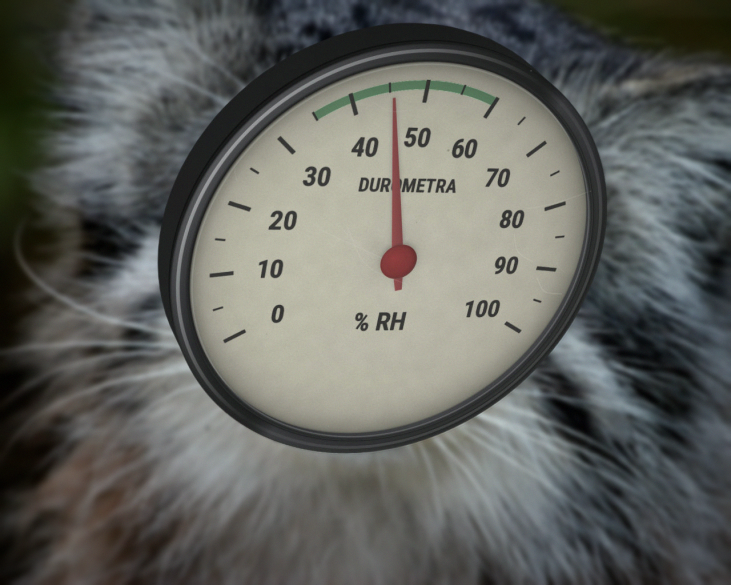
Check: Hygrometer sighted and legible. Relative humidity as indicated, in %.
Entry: 45 %
